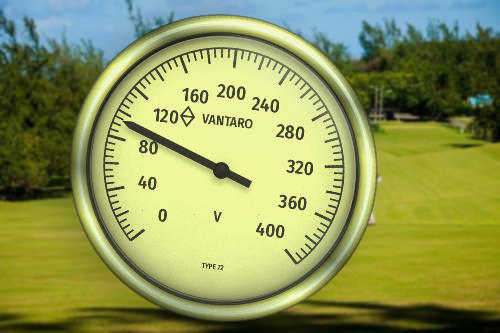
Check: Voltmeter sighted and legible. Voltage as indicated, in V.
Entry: 95 V
